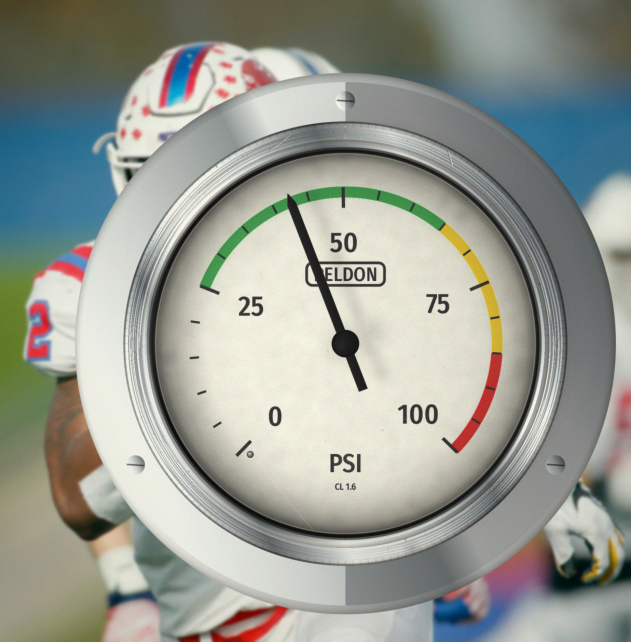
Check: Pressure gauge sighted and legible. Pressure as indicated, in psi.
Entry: 42.5 psi
